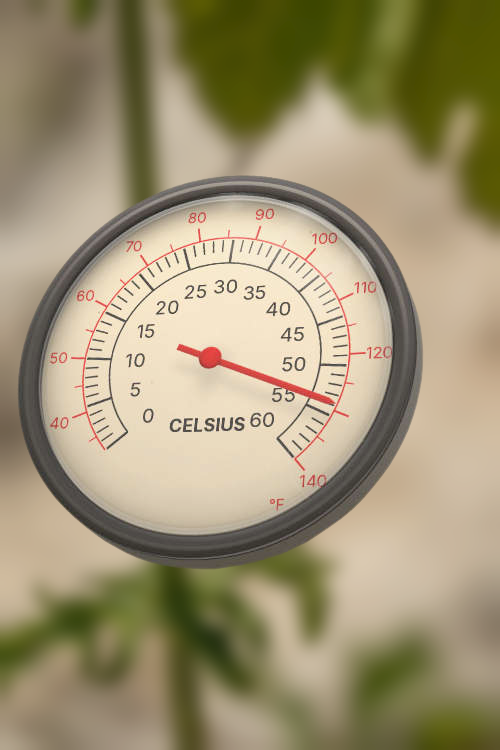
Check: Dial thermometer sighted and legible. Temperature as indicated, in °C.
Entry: 54 °C
